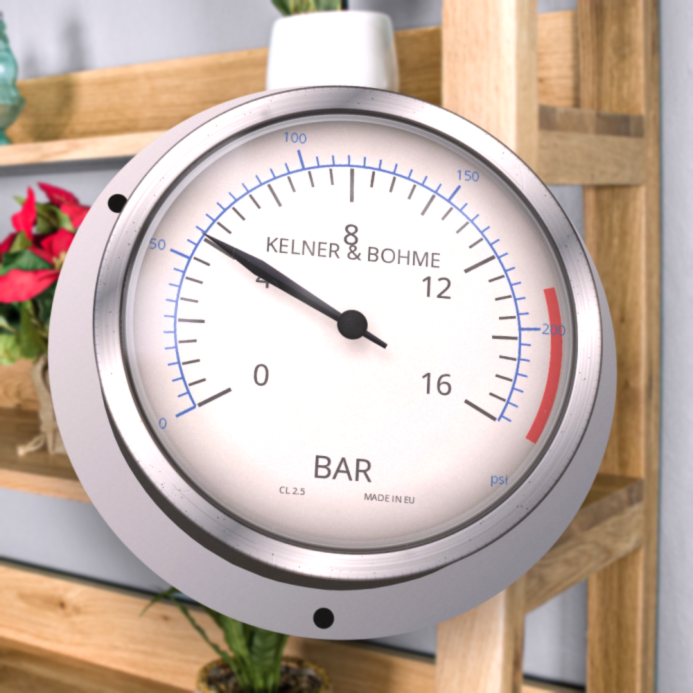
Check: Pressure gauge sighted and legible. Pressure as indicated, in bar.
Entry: 4 bar
